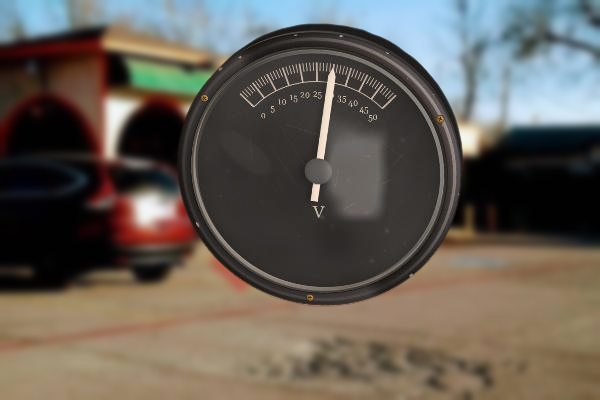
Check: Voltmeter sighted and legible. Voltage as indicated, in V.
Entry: 30 V
